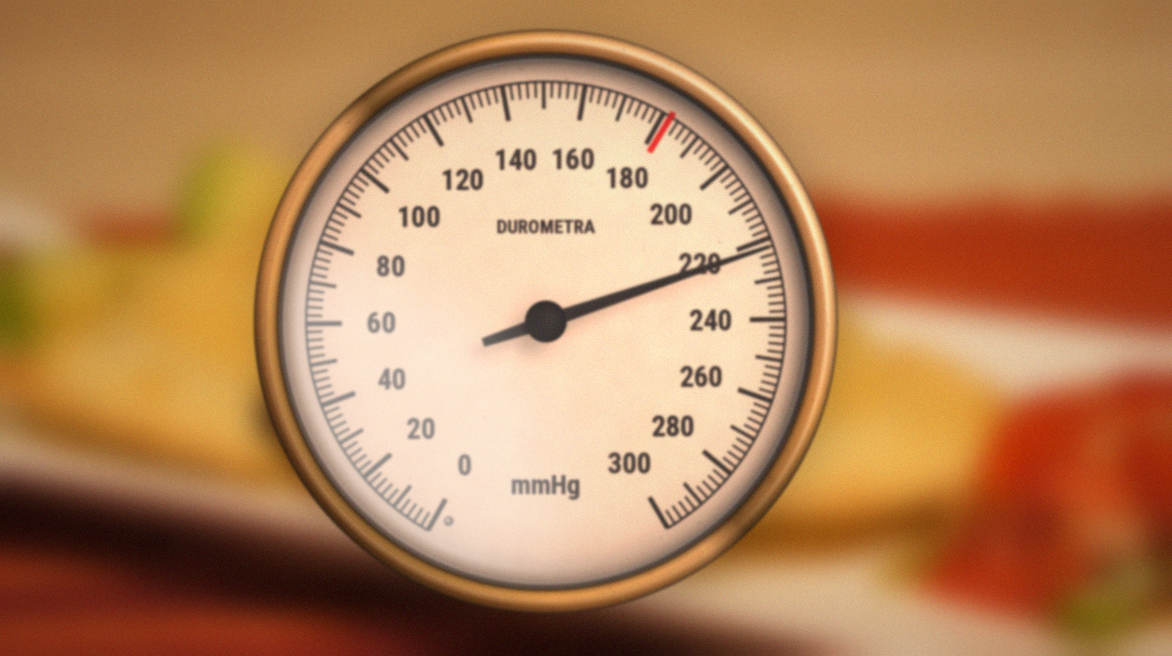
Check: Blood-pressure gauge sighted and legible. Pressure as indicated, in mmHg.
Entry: 222 mmHg
